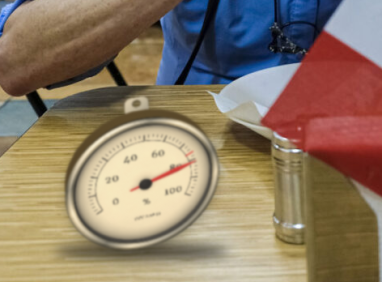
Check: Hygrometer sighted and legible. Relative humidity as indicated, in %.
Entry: 80 %
